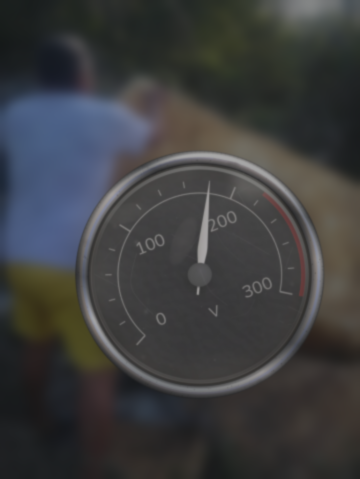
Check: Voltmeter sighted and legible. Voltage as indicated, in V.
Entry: 180 V
